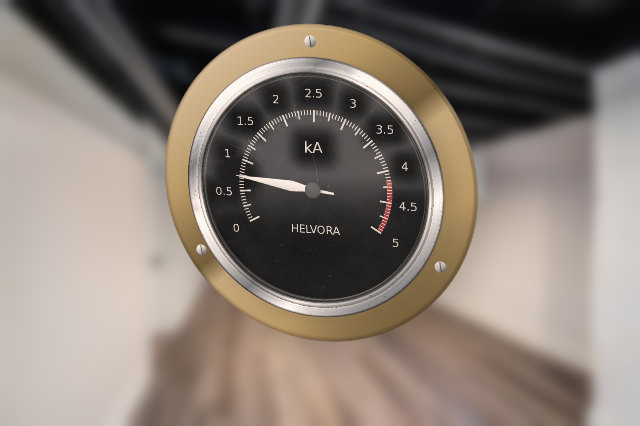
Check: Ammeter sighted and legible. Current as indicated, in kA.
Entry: 0.75 kA
